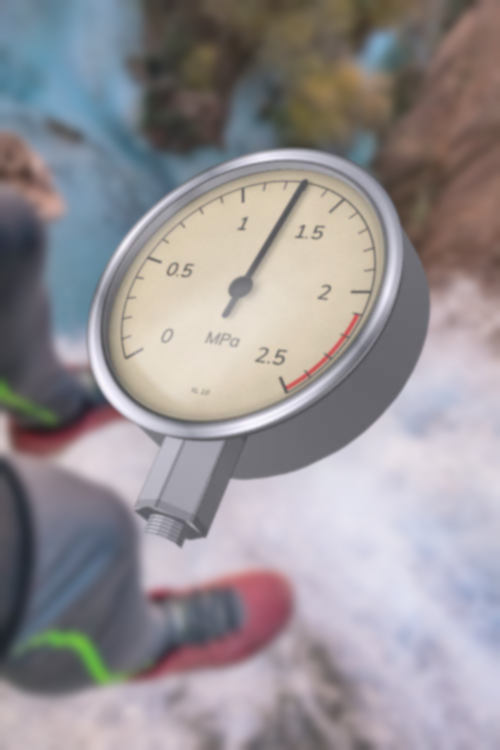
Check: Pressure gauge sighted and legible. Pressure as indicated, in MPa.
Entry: 1.3 MPa
